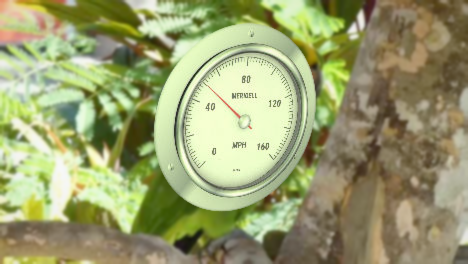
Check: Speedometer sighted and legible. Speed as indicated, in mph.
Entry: 50 mph
